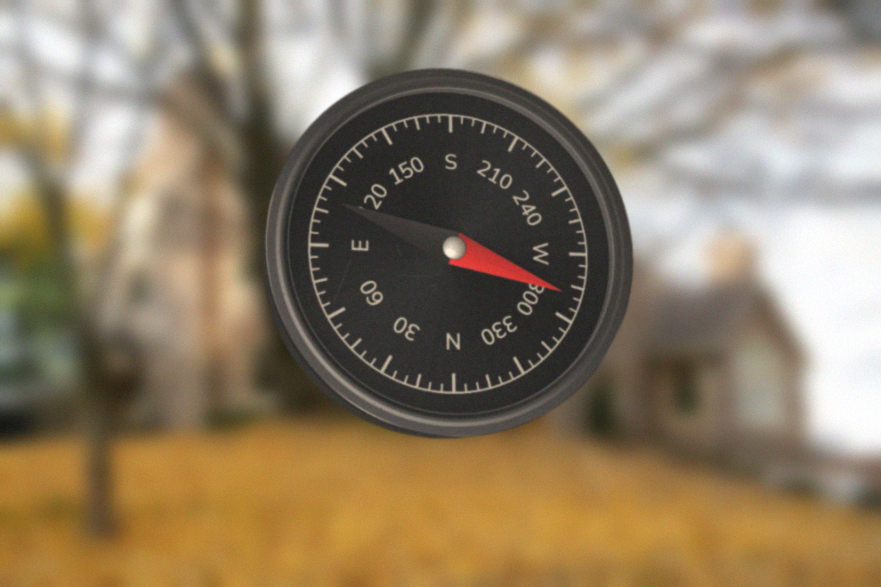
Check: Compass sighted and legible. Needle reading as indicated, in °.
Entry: 290 °
